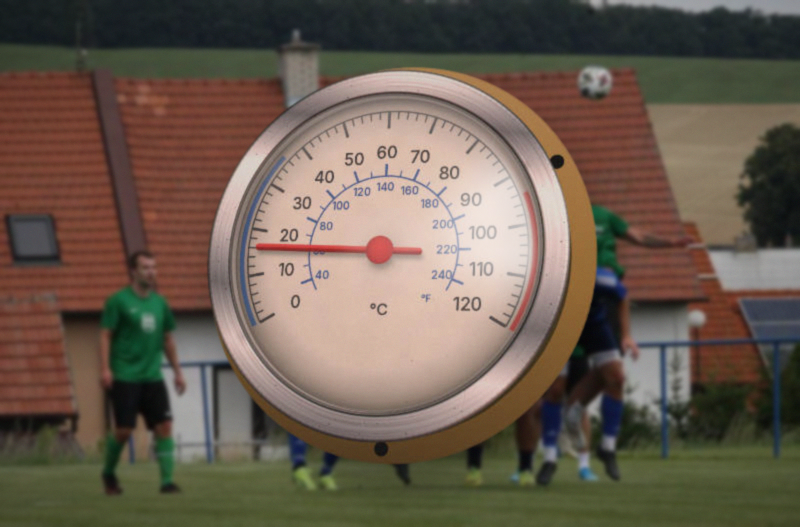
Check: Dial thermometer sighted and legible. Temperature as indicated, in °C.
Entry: 16 °C
